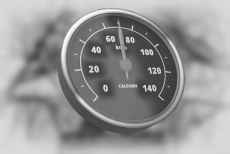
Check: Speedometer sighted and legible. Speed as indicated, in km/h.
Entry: 70 km/h
